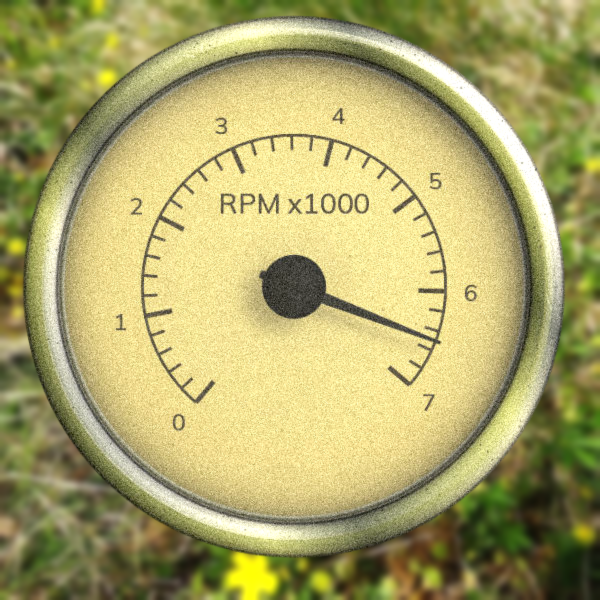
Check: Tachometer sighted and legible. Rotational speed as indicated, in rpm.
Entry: 6500 rpm
